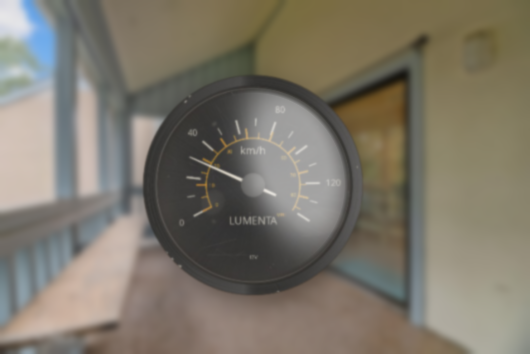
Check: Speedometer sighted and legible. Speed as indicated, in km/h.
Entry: 30 km/h
